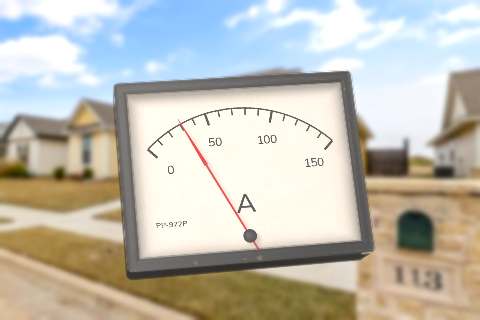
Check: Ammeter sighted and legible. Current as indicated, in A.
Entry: 30 A
